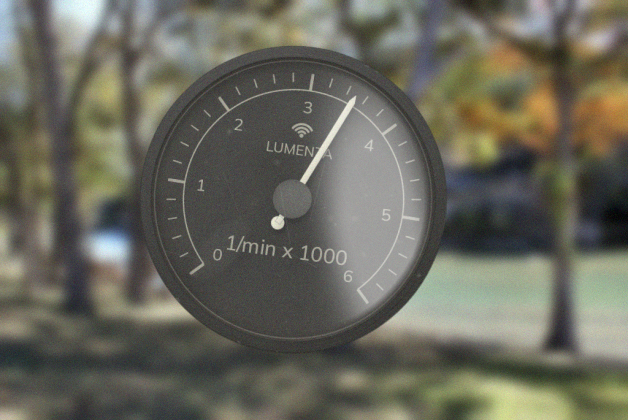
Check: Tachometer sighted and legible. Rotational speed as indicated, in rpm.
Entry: 3500 rpm
